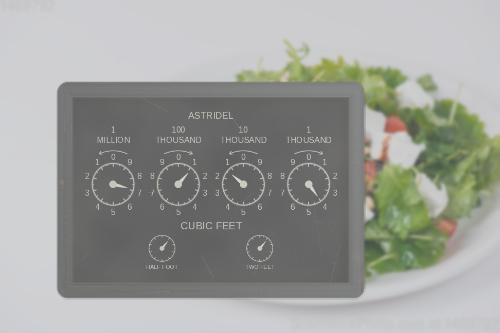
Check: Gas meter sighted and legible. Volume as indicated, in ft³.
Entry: 711400 ft³
